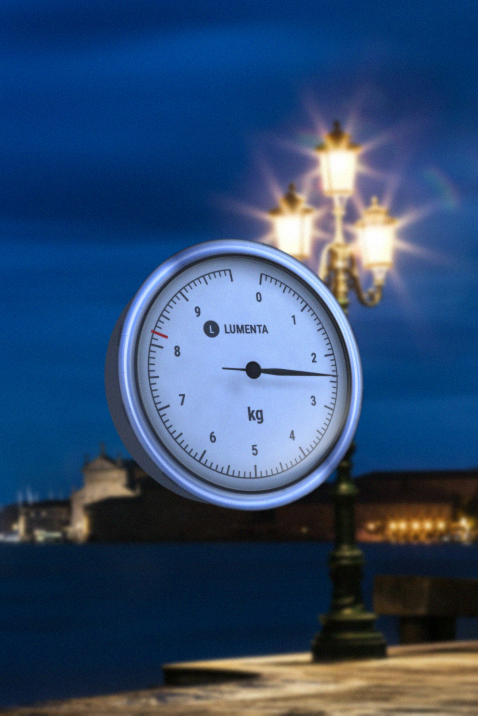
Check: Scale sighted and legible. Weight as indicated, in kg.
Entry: 2.4 kg
